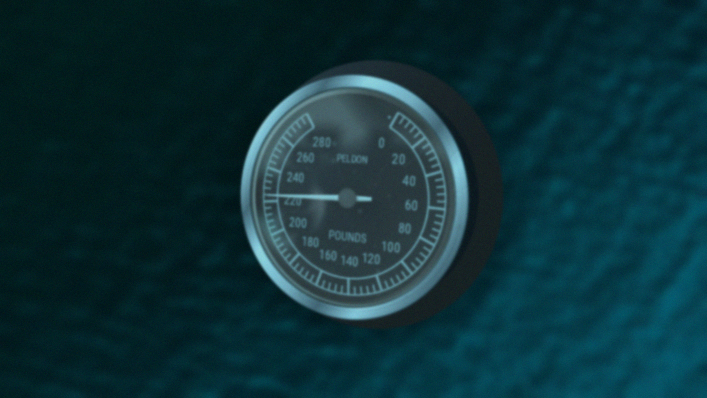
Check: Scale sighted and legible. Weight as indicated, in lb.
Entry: 224 lb
